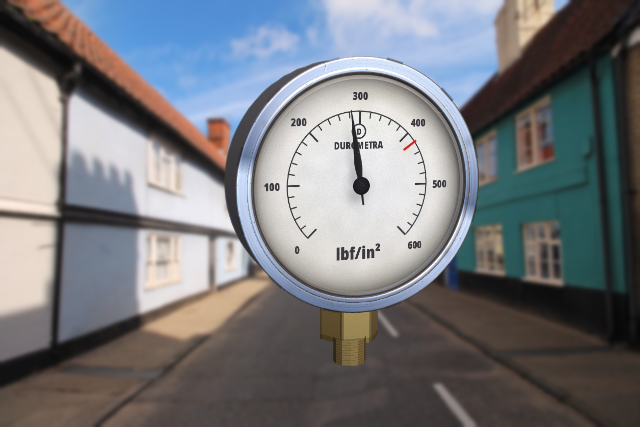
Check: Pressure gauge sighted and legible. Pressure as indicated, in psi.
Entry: 280 psi
